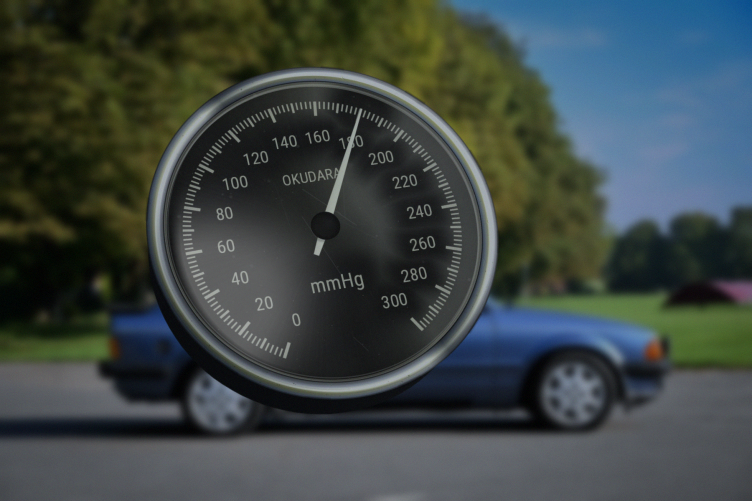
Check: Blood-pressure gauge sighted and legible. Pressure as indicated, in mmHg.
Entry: 180 mmHg
